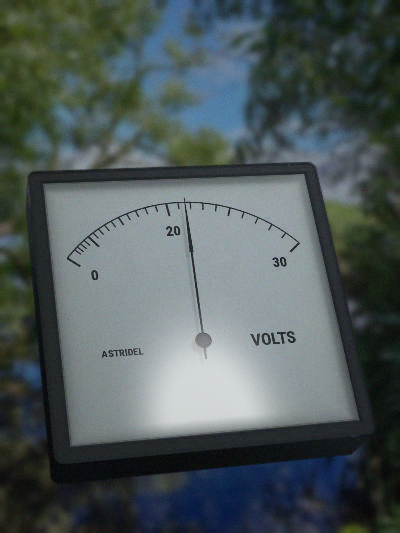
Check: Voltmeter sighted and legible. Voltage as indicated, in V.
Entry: 21.5 V
